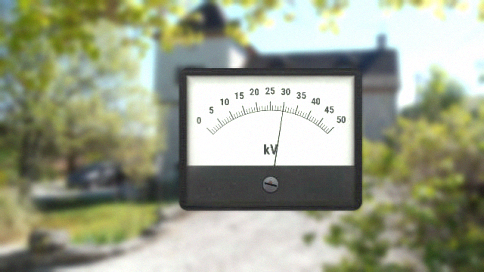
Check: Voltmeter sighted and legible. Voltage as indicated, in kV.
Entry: 30 kV
